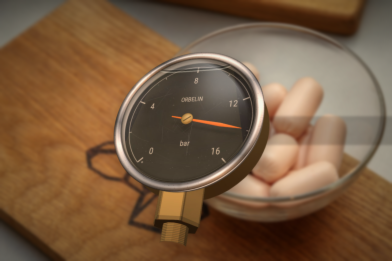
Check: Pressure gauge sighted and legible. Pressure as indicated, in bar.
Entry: 14 bar
